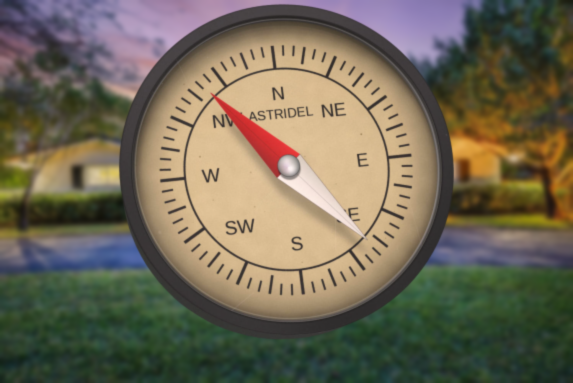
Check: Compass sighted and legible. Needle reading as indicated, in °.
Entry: 320 °
